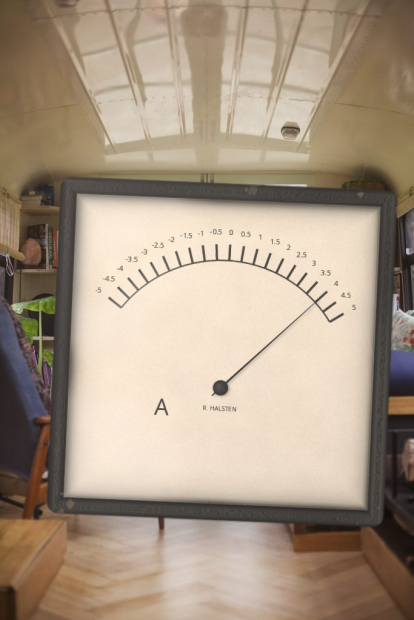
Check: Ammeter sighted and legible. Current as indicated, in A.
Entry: 4 A
